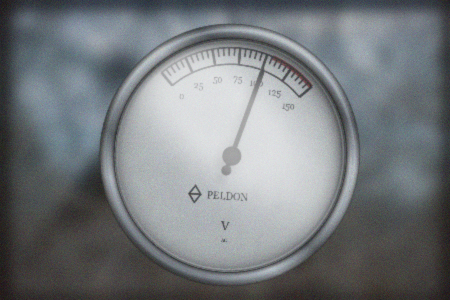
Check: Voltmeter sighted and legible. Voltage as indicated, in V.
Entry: 100 V
